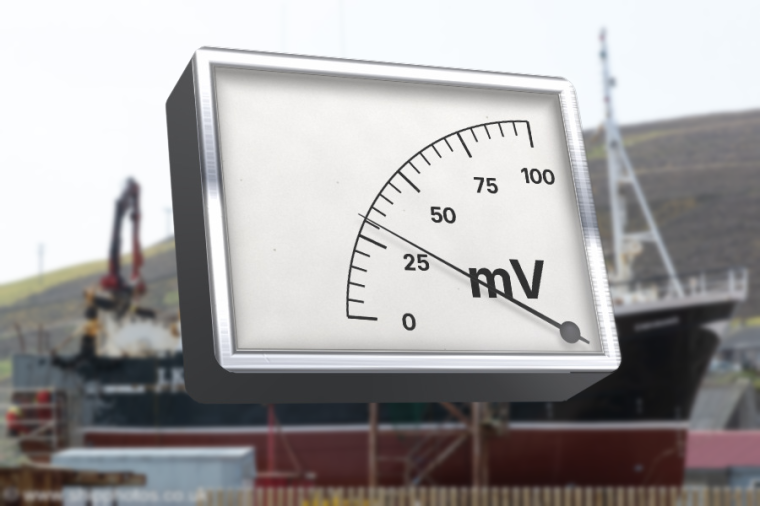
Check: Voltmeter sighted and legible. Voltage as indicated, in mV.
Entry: 30 mV
